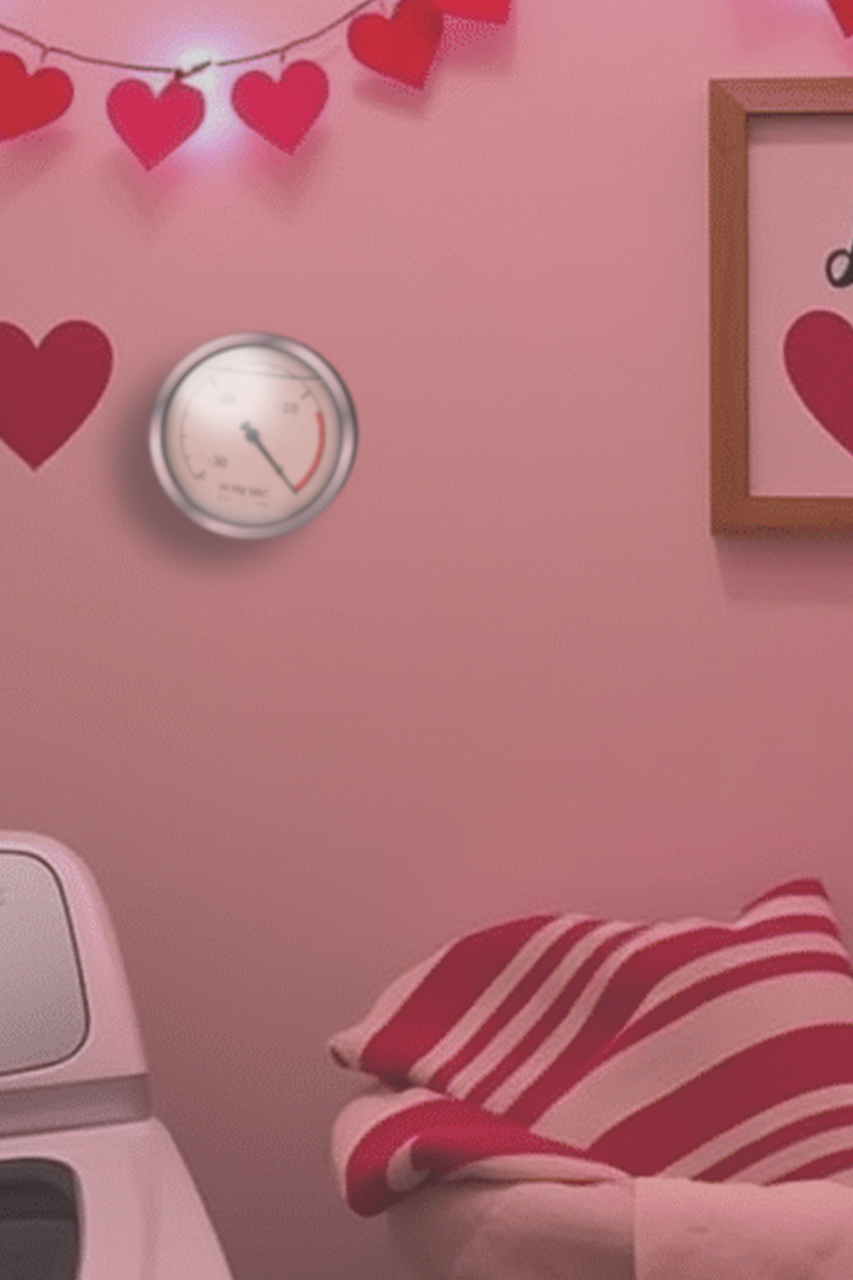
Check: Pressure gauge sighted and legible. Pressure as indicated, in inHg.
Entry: 0 inHg
